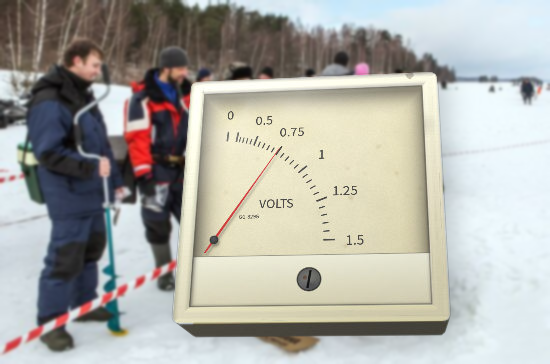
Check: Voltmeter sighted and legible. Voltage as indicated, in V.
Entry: 0.75 V
